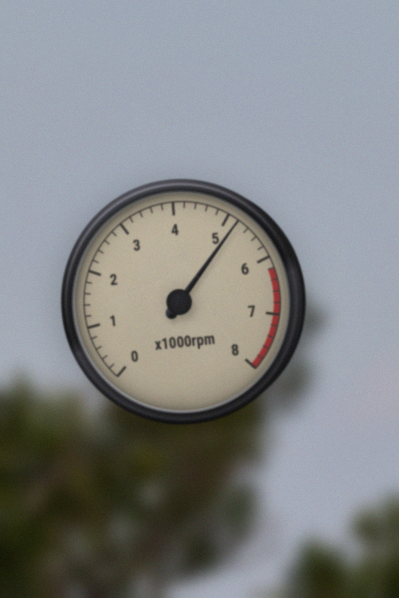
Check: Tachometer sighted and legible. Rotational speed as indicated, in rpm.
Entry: 5200 rpm
